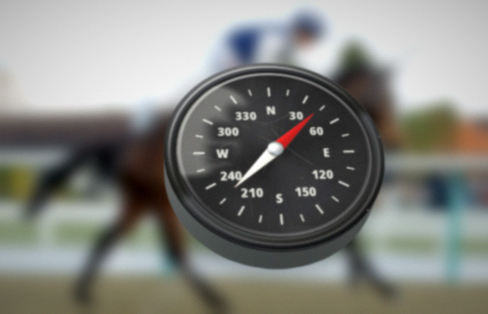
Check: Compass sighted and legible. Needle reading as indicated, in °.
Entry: 45 °
